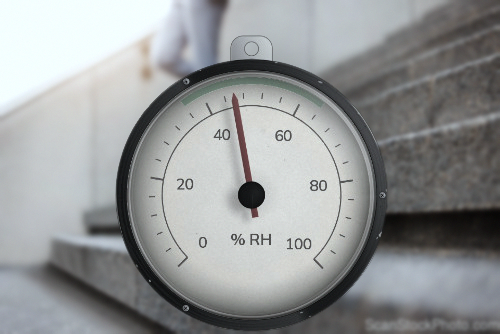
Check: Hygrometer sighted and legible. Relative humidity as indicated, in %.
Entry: 46 %
